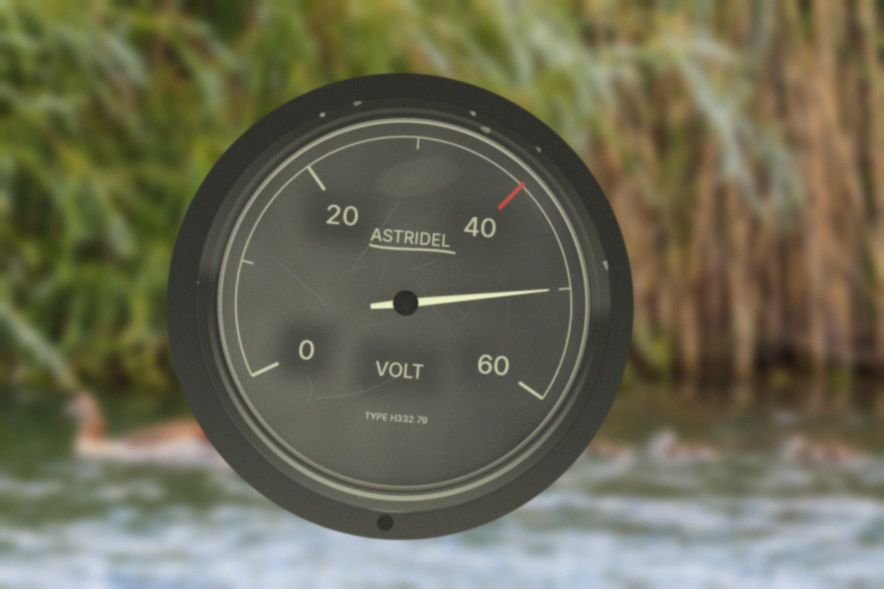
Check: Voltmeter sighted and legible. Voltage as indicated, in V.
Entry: 50 V
